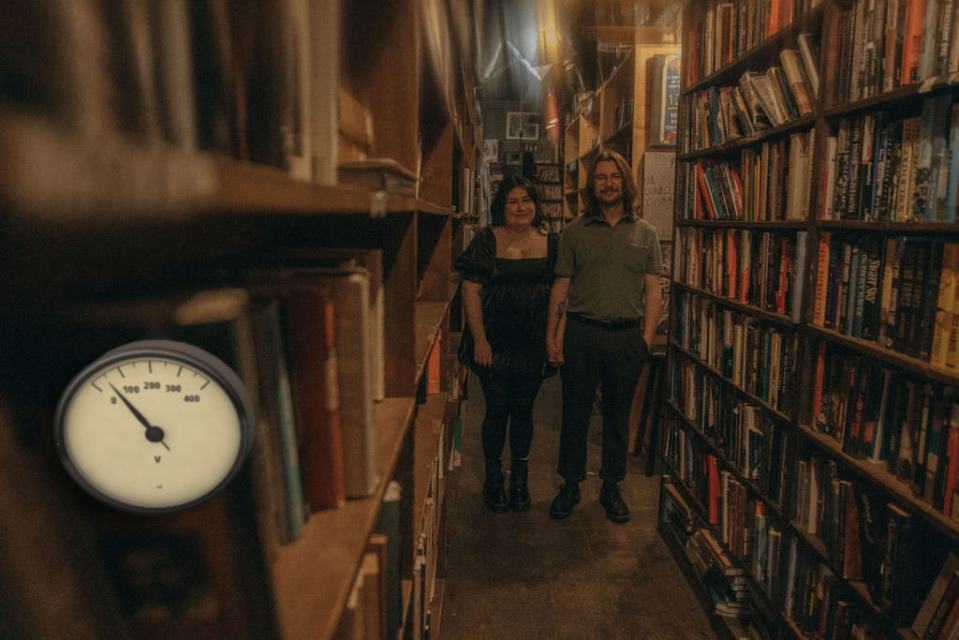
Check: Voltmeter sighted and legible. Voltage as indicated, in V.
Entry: 50 V
